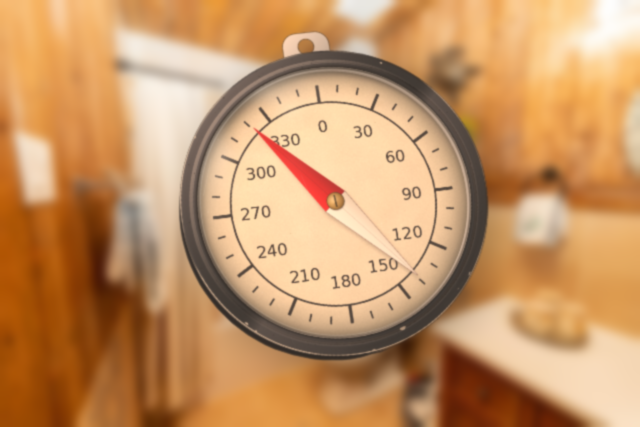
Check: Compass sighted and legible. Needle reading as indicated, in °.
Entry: 320 °
